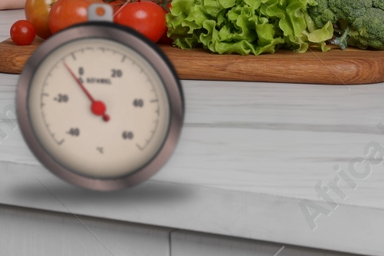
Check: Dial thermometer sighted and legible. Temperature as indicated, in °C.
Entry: -4 °C
